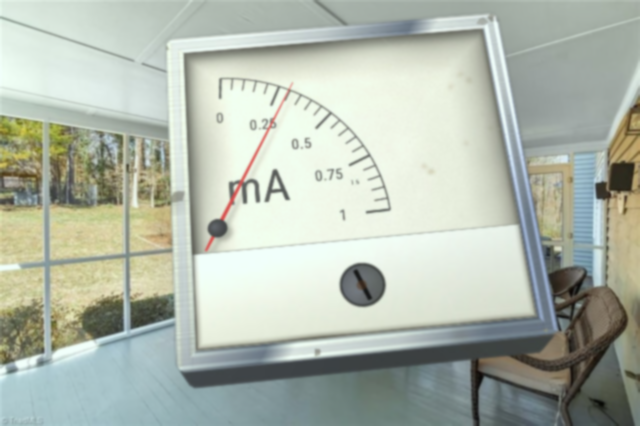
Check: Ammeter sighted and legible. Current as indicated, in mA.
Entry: 0.3 mA
